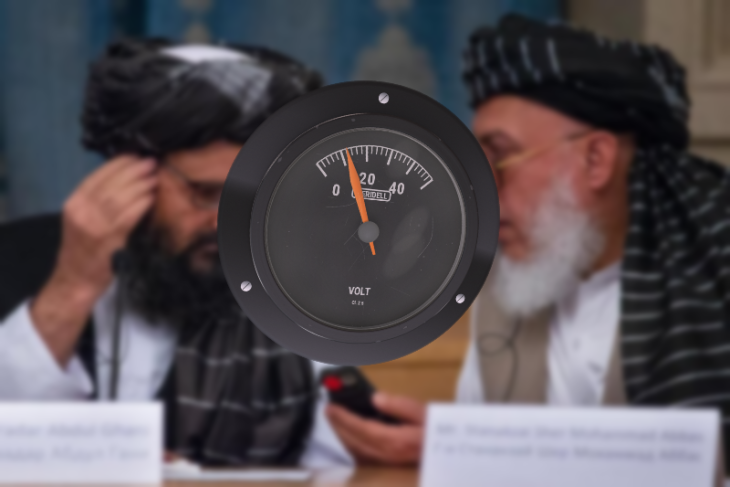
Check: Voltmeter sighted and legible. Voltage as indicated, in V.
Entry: 12 V
